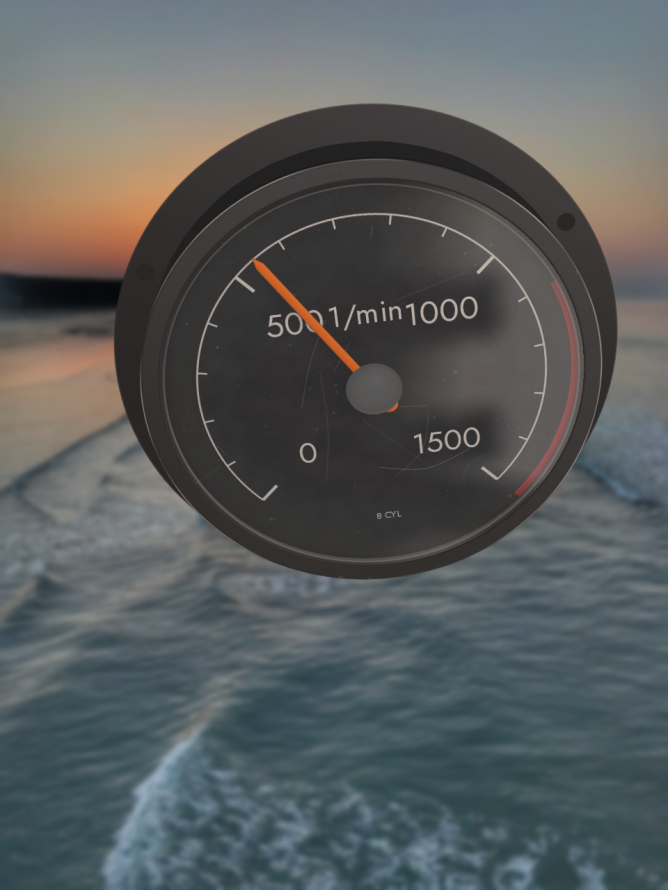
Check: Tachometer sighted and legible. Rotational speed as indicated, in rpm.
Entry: 550 rpm
